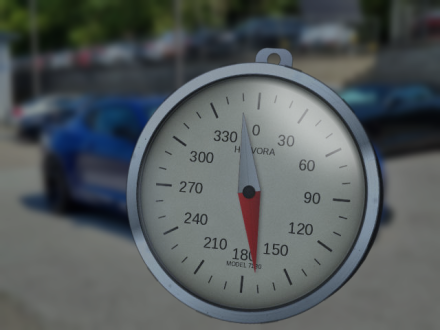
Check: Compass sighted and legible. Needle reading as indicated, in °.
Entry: 170 °
